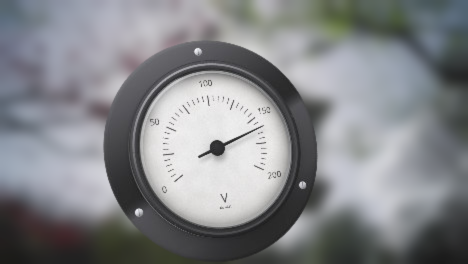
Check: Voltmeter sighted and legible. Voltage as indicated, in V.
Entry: 160 V
